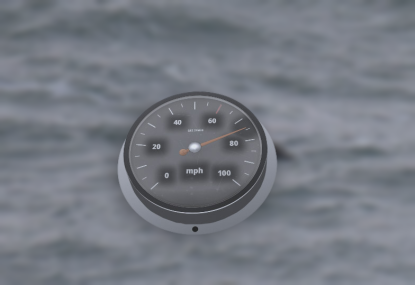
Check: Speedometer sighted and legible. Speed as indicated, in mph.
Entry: 75 mph
